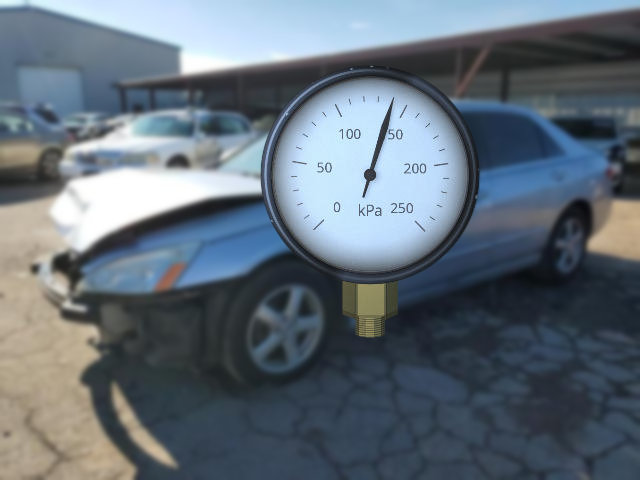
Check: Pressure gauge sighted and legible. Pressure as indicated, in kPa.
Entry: 140 kPa
